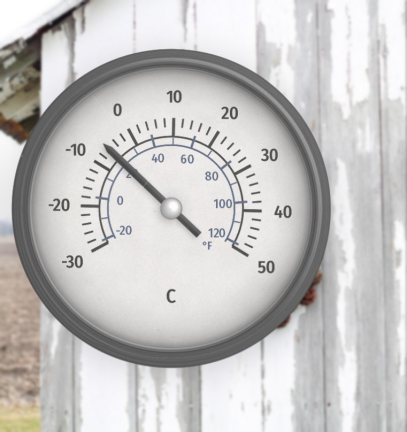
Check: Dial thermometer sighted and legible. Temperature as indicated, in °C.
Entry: -6 °C
